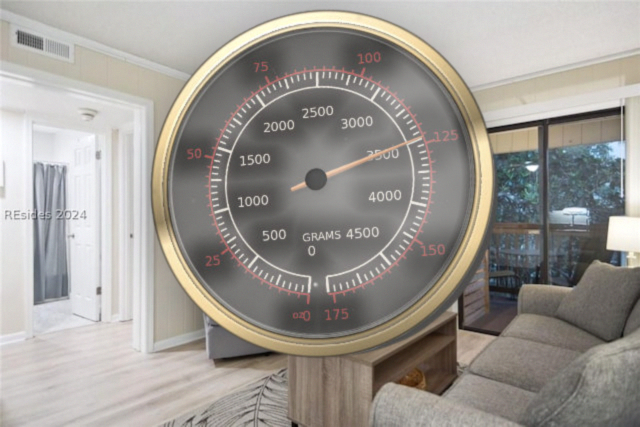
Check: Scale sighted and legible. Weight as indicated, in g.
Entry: 3500 g
